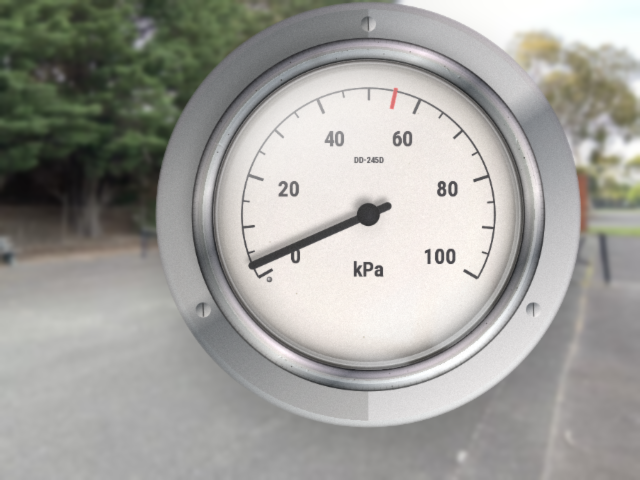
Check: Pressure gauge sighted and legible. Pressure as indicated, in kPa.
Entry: 2.5 kPa
